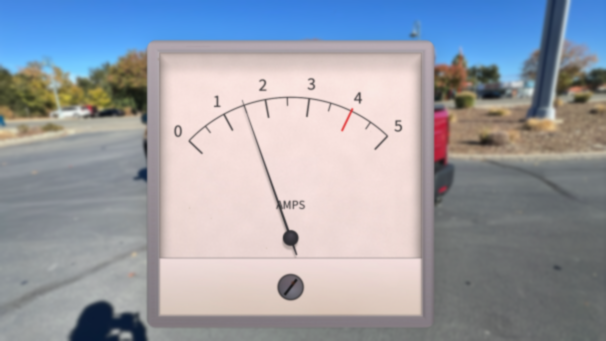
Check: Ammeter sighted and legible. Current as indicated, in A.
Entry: 1.5 A
